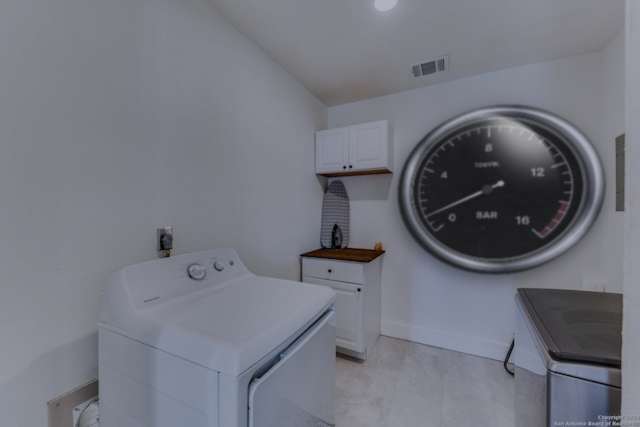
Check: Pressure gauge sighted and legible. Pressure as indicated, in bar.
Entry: 1 bar
